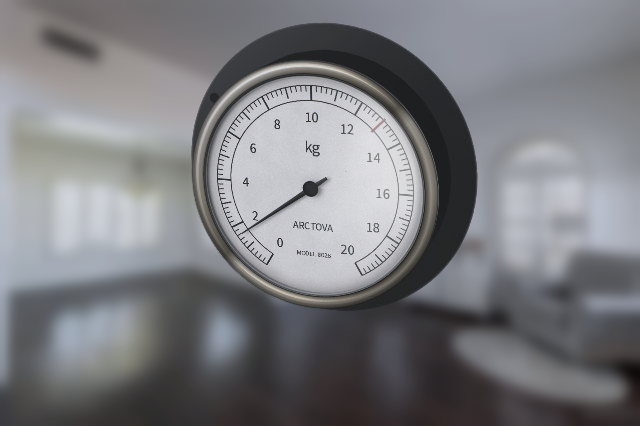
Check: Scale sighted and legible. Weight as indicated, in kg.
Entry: 1.6 kg
